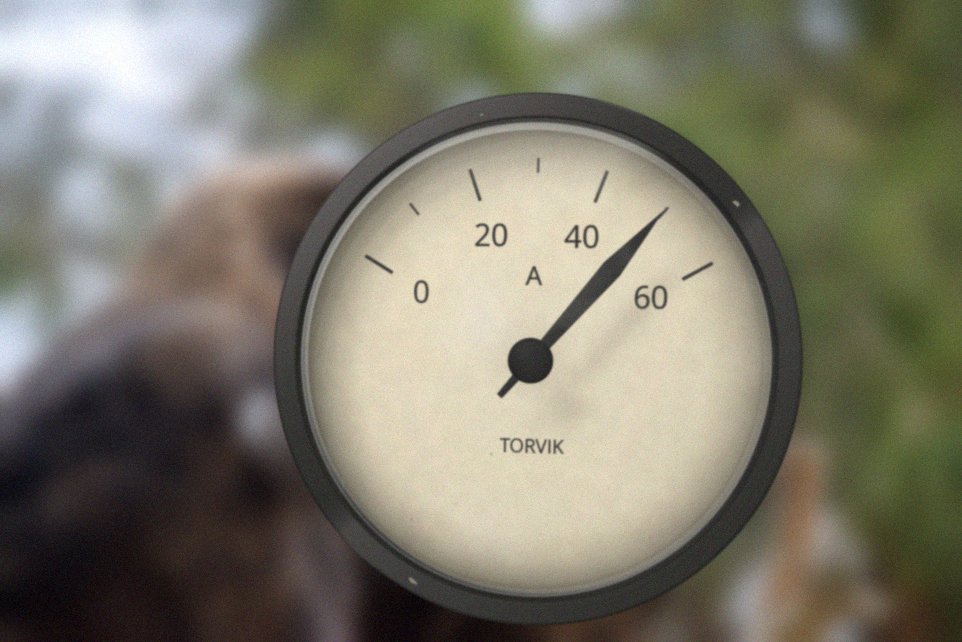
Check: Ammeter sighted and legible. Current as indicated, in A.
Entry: 50 A
